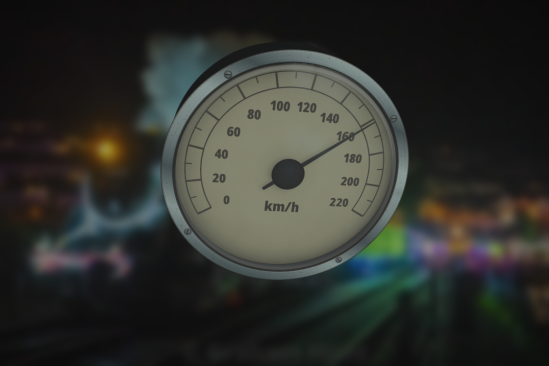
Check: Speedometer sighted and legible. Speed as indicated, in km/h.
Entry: 160 km/h
